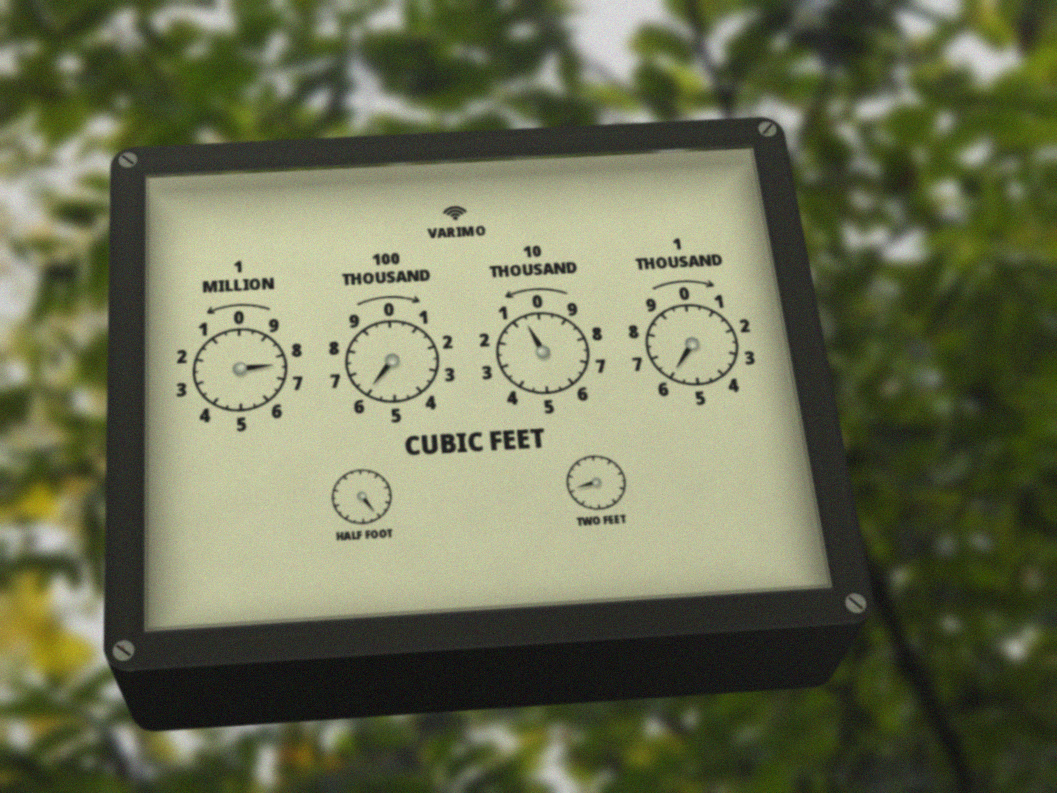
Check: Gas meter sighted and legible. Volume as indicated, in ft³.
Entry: 760600 ft³
